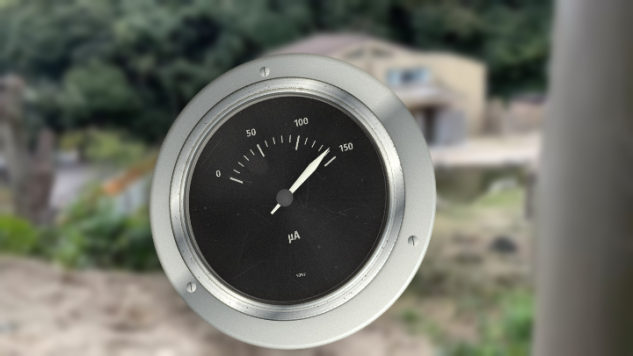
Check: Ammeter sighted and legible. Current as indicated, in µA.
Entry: 140 µA
